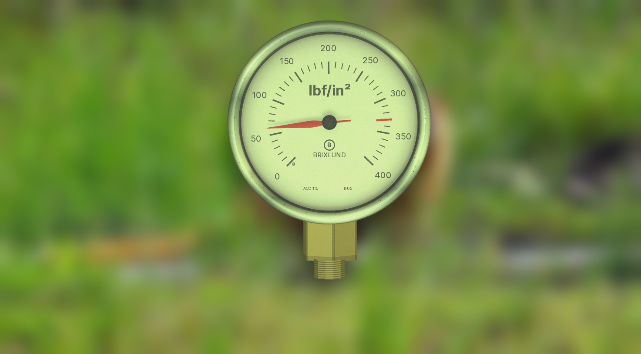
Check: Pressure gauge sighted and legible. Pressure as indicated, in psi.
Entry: 60 psi
